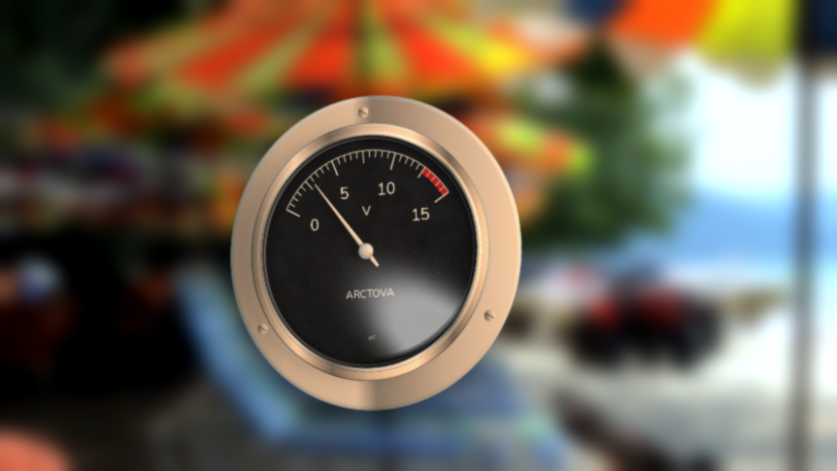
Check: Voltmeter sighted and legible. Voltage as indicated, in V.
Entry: 3 V
